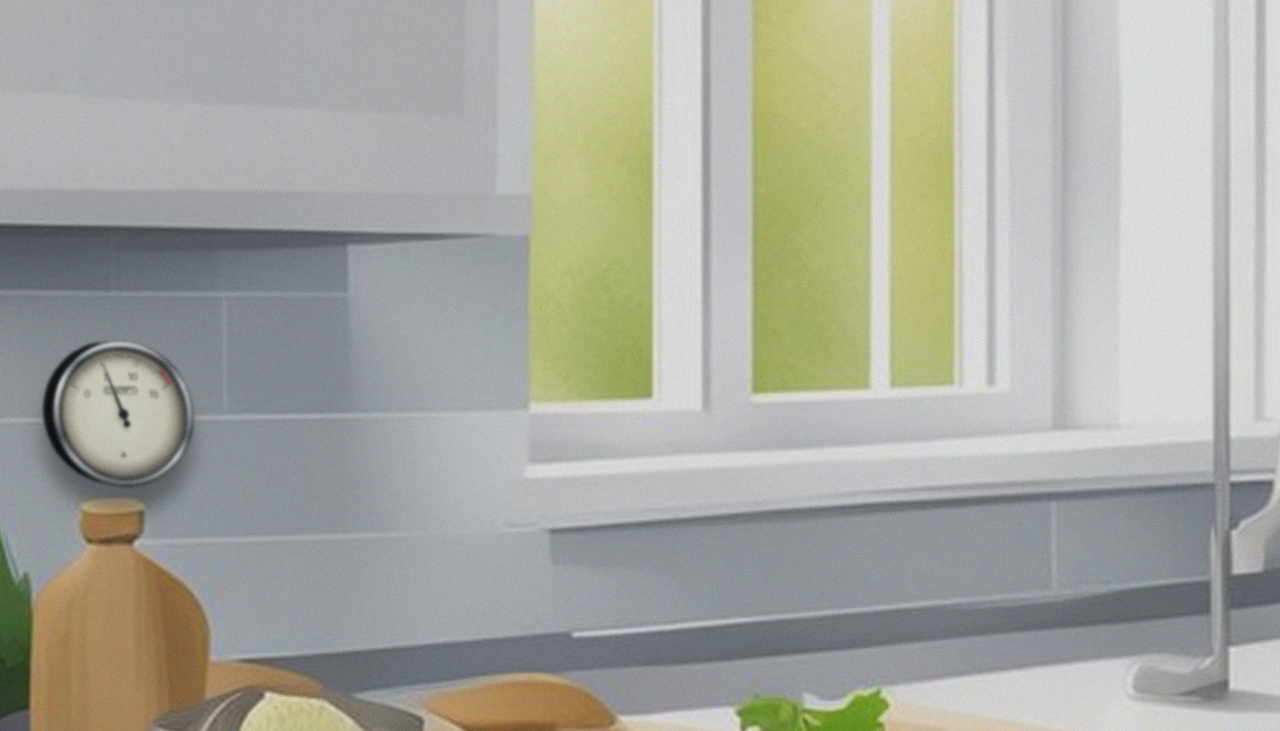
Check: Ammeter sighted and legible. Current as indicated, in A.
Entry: 5 A
